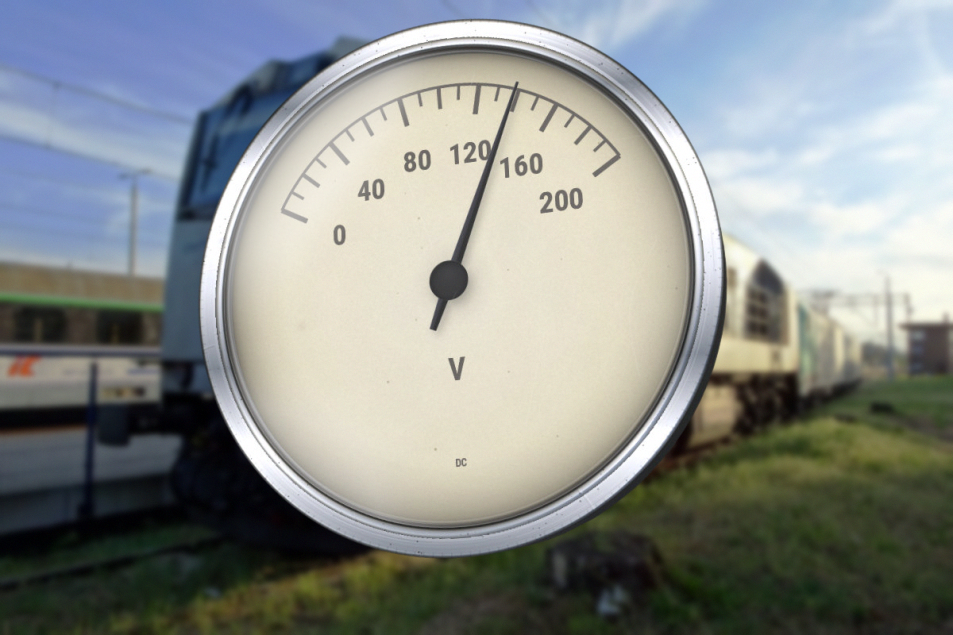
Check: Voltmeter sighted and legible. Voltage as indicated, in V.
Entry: 140 V
